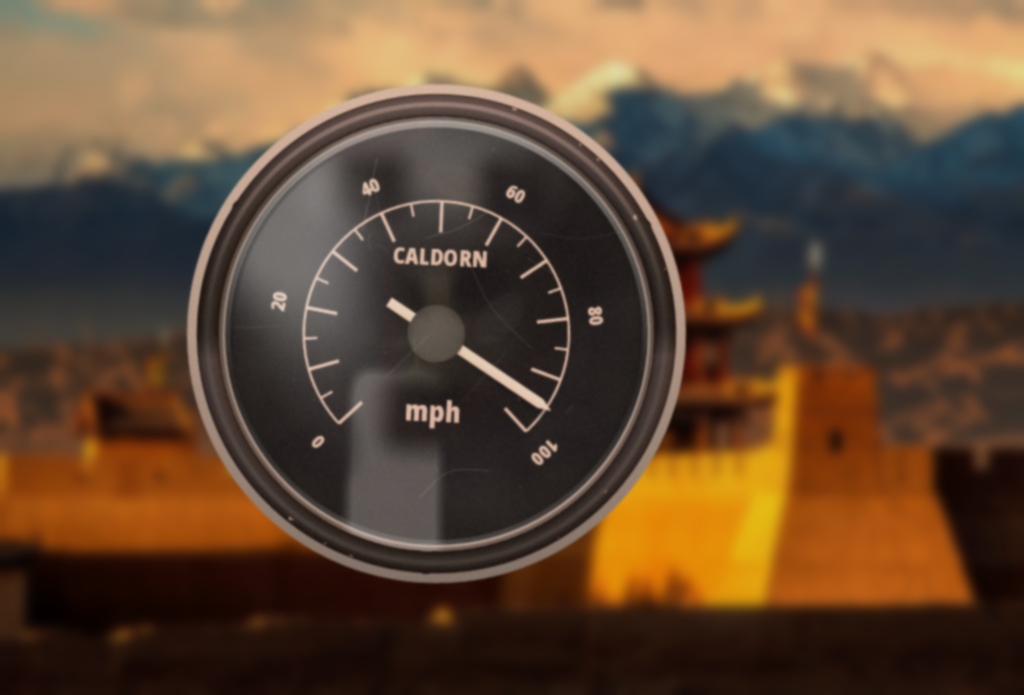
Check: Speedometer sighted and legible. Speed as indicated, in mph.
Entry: 95 mph
